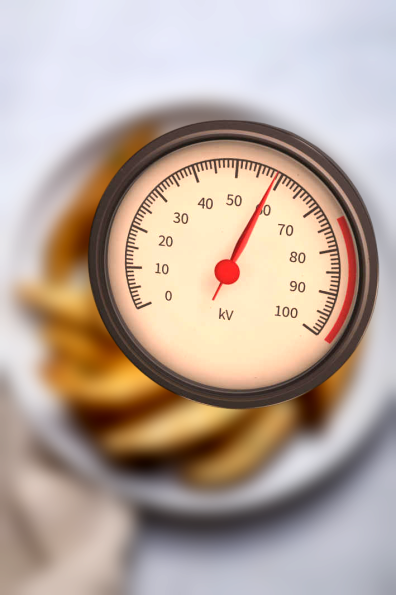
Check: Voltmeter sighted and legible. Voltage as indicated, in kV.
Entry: 59 kV
